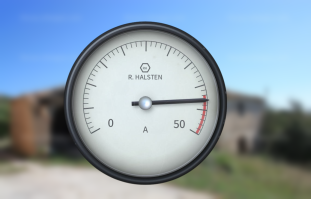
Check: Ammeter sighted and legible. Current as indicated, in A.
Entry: 43 A
